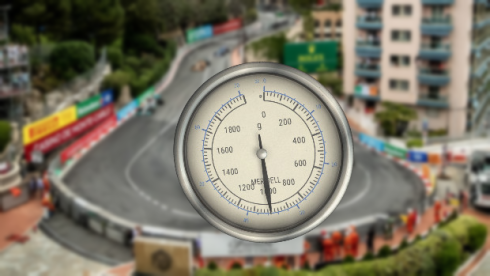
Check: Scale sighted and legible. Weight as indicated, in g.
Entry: 1000 g
